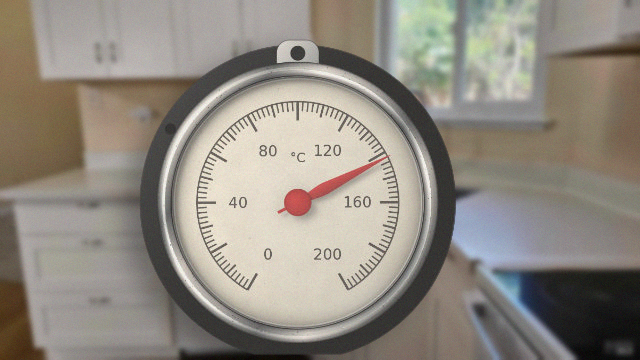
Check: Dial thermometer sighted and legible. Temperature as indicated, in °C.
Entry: 142 °C
